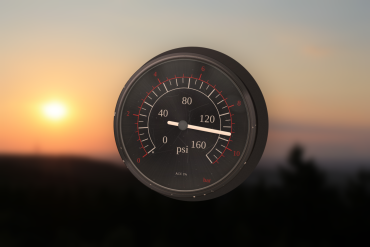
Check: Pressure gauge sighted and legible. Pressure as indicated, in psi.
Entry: 135 psi
